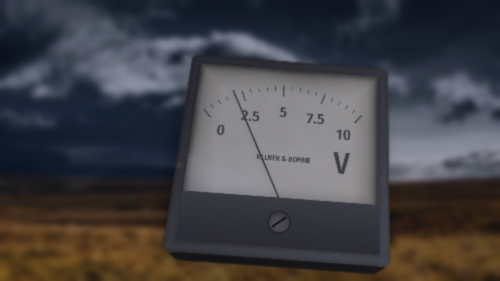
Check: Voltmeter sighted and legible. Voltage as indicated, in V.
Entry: 2 V
